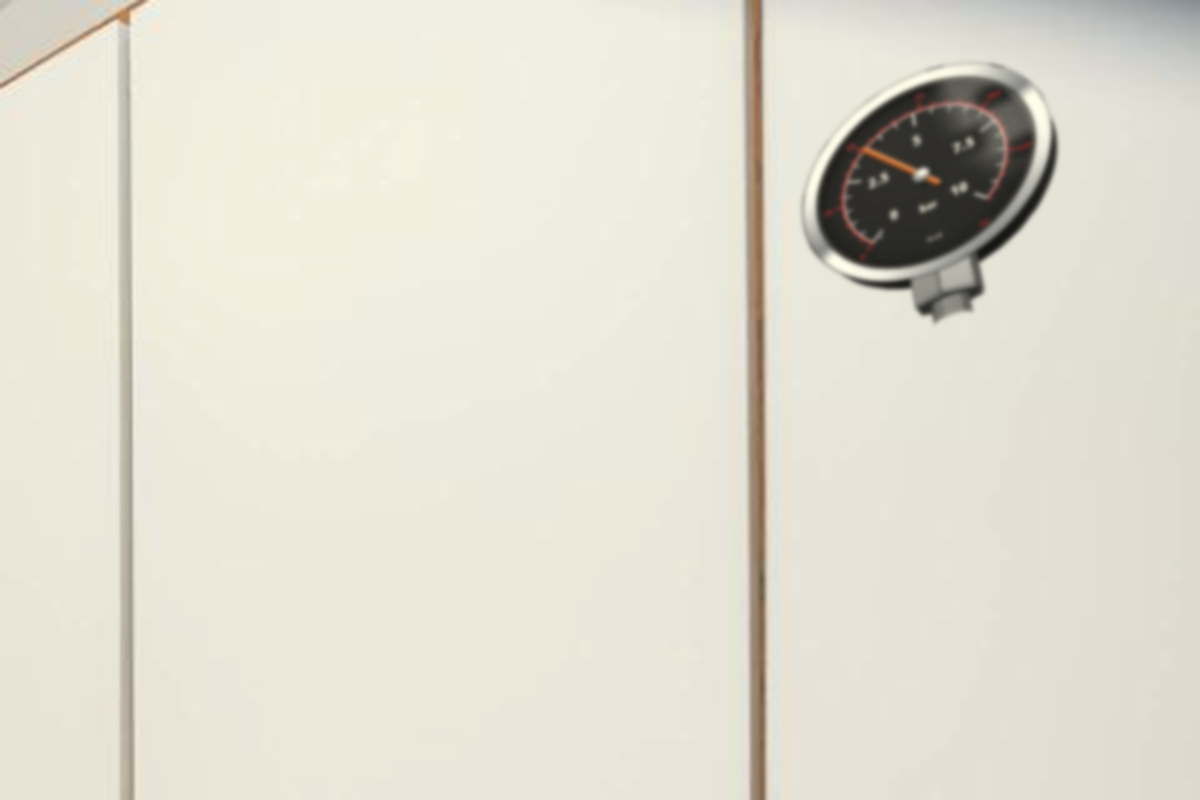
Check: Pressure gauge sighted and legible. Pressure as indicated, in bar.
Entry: 3.5 bar
